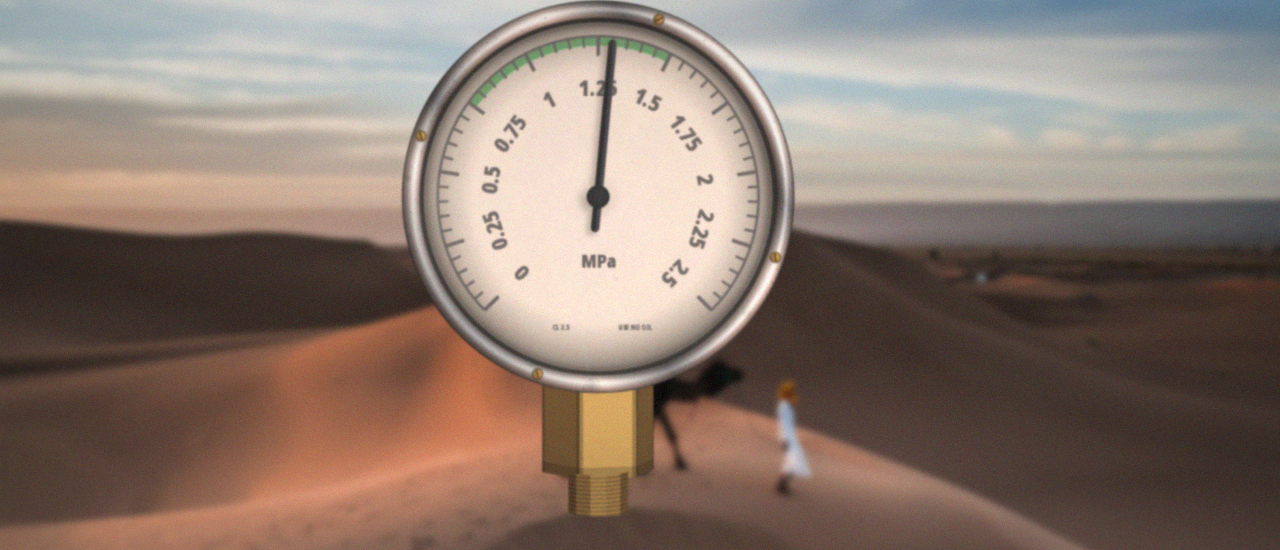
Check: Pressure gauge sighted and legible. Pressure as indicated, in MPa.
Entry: 1.3 MPa
